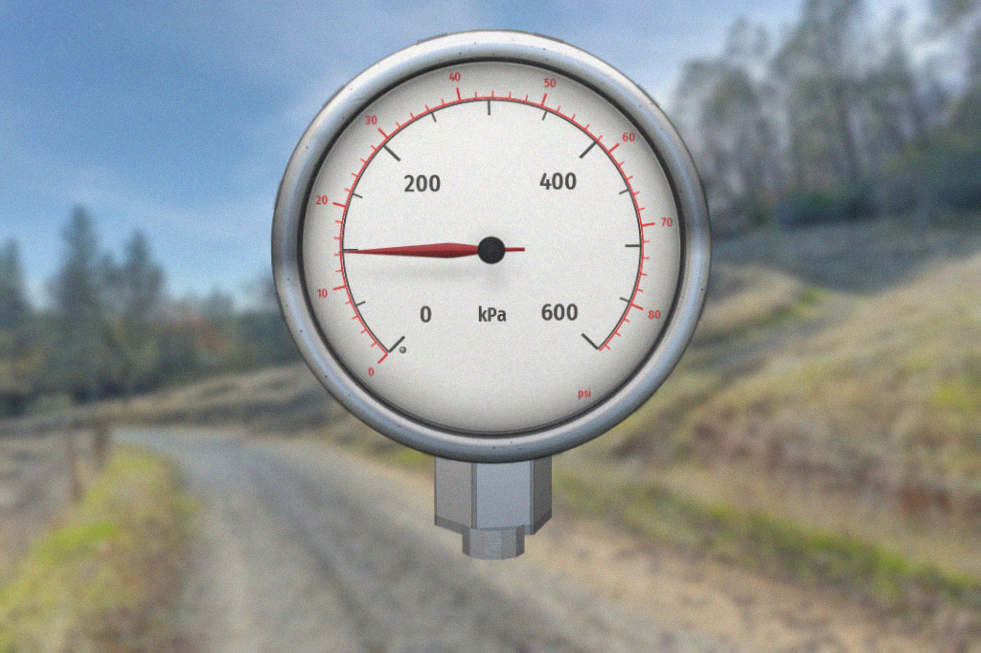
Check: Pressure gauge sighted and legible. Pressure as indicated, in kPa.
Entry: 100 kPa
